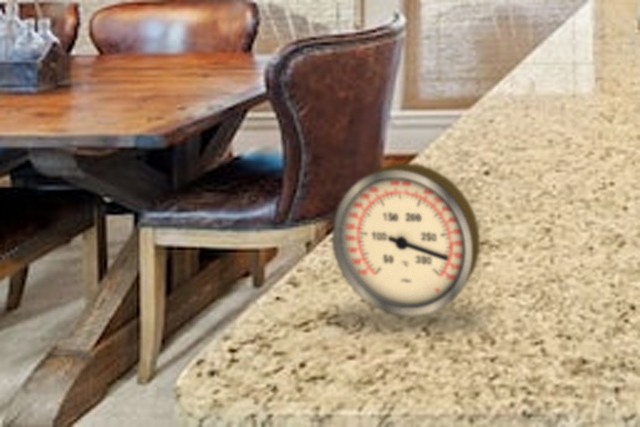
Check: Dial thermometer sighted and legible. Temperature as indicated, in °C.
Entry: 275 °C
